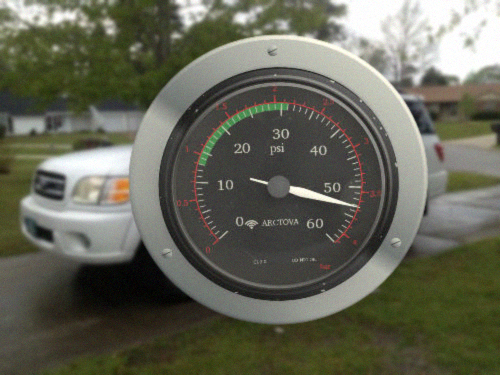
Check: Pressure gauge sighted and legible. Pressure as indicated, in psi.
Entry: 53 psi
